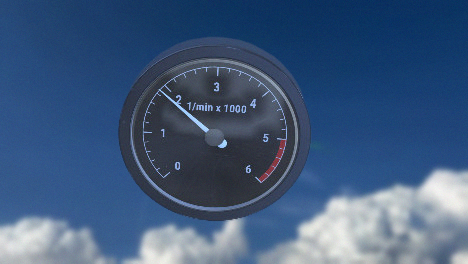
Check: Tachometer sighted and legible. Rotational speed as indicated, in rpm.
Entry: 1900 rpm
